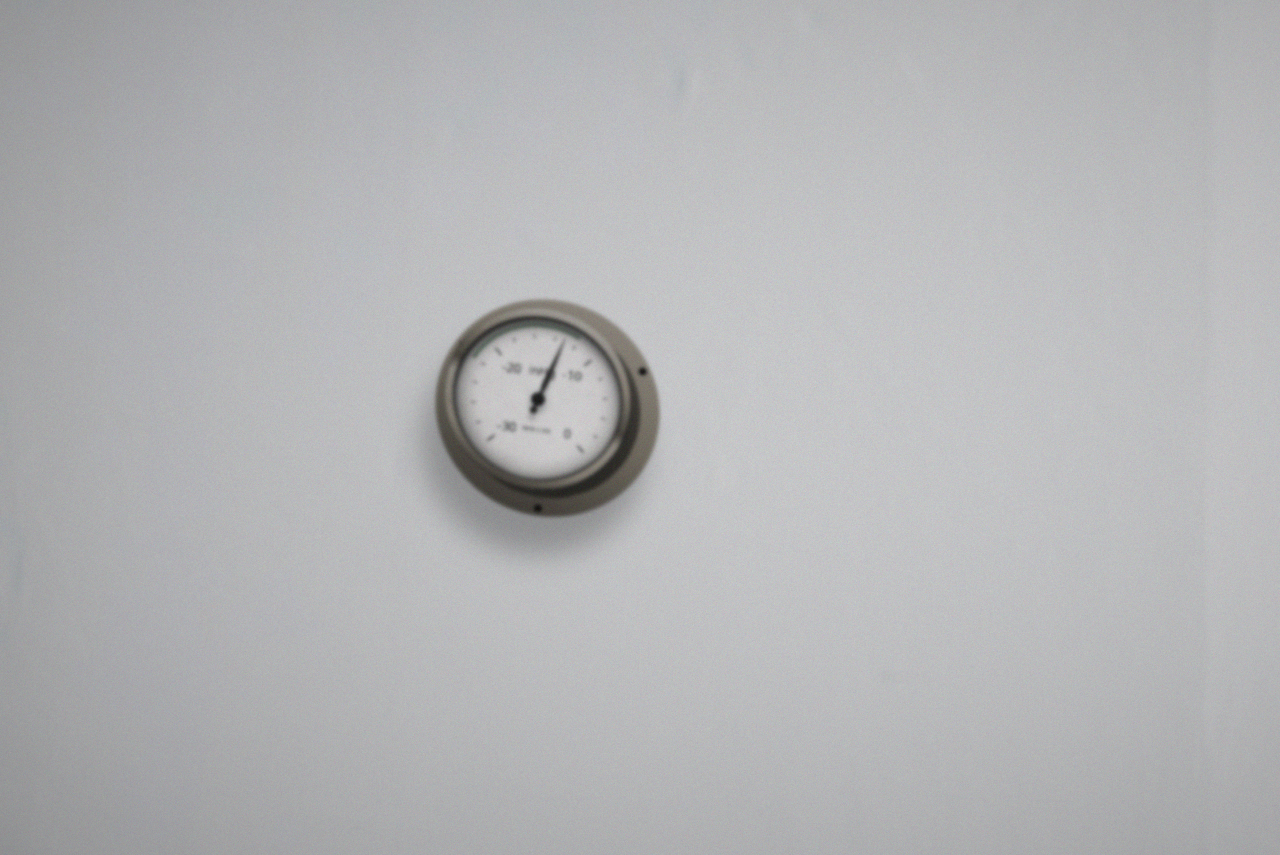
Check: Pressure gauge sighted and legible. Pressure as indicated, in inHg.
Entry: -13 inHg
